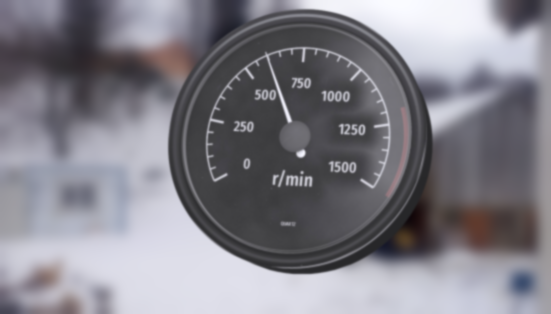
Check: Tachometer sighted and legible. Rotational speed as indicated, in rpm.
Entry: 600 rpm
